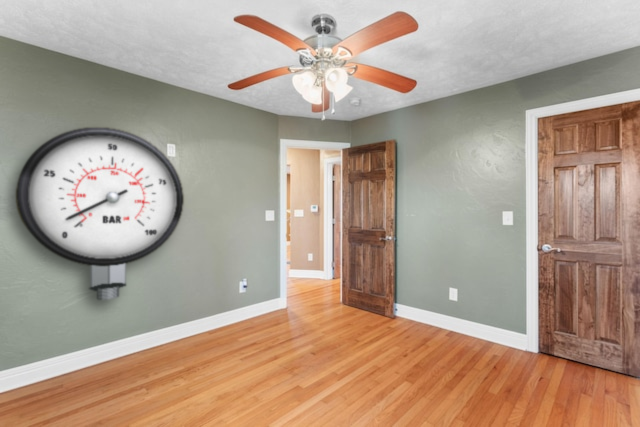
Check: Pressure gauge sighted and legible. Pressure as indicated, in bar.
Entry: 5 bar
